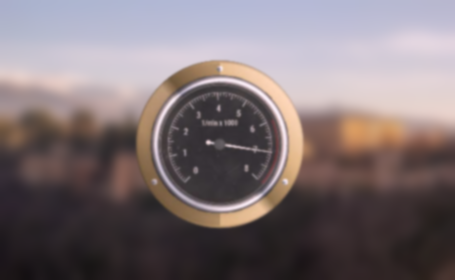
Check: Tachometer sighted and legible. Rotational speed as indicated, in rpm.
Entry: 7000 rpm
